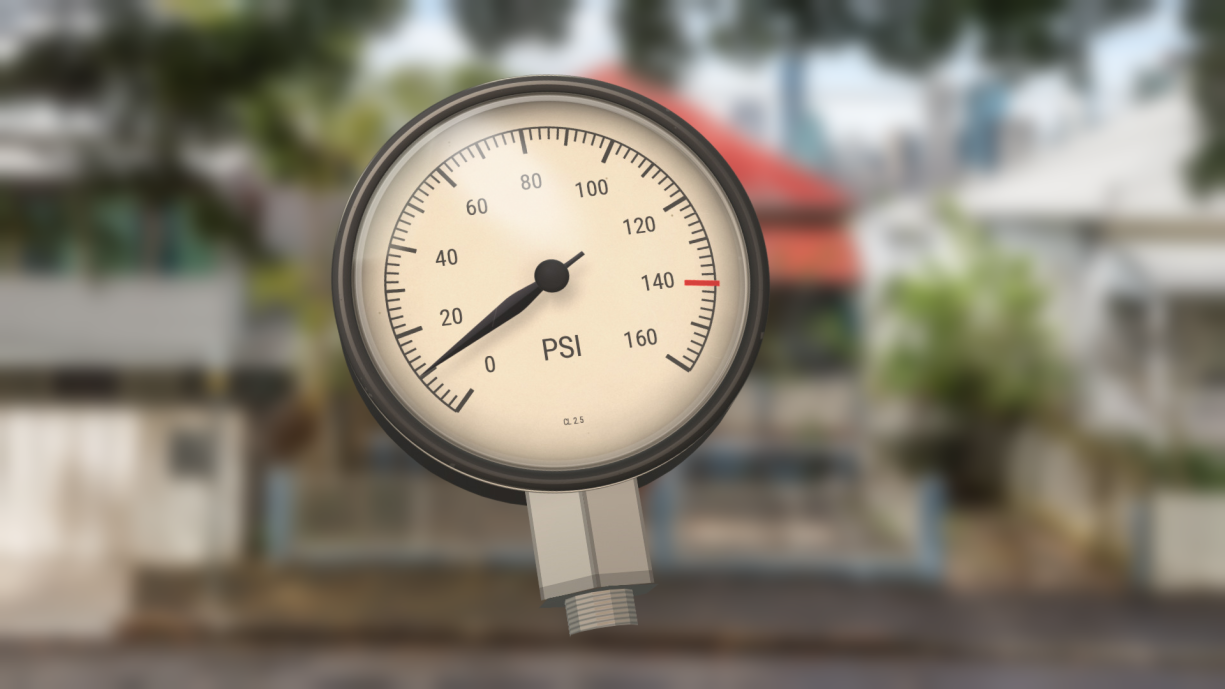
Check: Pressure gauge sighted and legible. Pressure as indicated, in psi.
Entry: 10 psi
